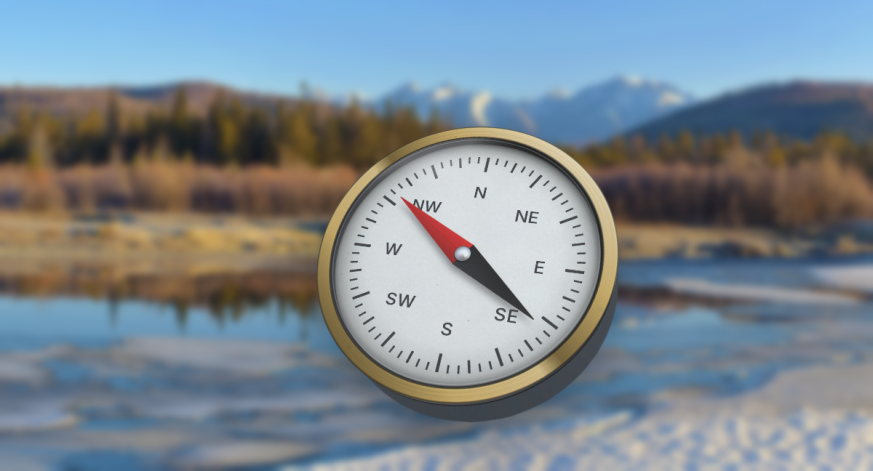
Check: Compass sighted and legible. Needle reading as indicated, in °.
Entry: 305 °
